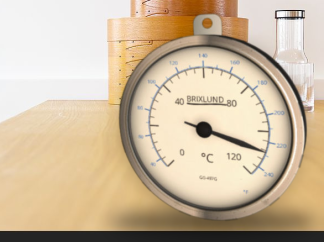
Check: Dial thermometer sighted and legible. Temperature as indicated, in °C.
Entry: 108 °C
